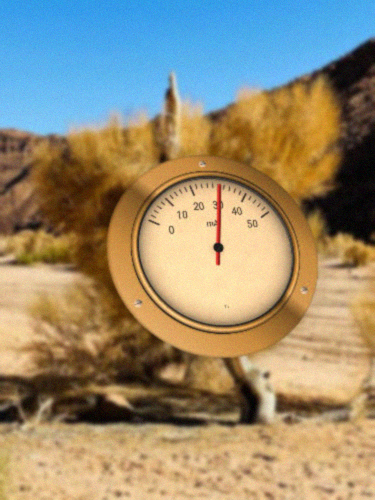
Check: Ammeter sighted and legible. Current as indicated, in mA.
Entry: 30 mA
